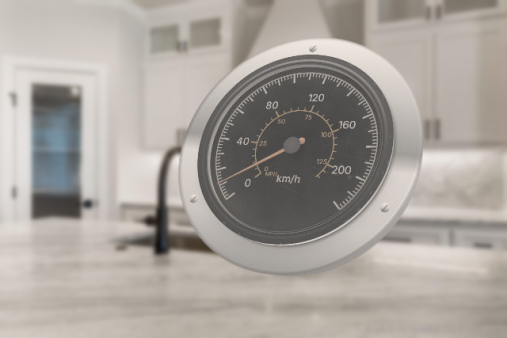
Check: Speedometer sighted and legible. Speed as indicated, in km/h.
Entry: 10 km/h
